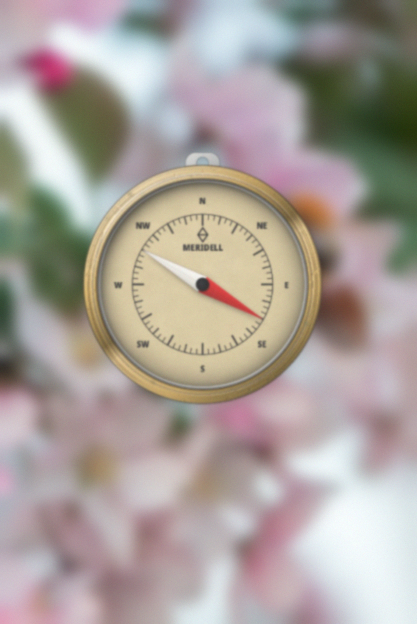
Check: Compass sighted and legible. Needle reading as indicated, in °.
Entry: 120 °
